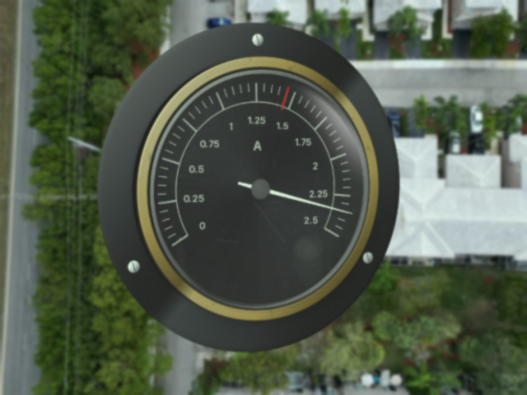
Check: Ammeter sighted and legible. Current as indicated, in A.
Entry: 2.35 A
